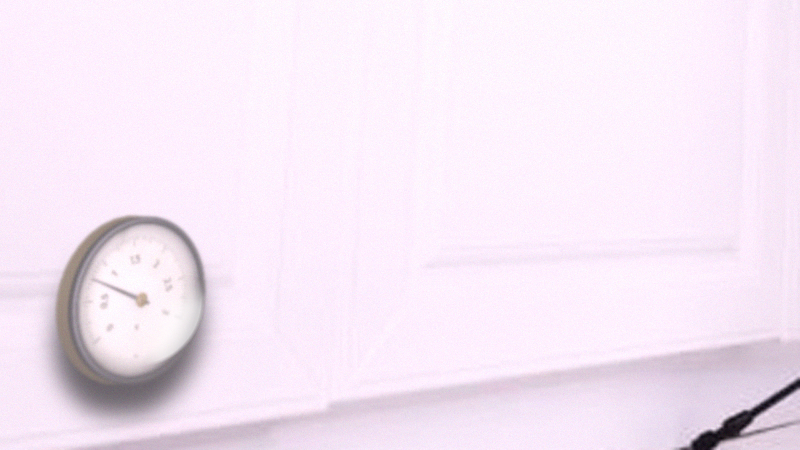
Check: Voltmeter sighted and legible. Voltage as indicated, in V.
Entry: 0.75 V
